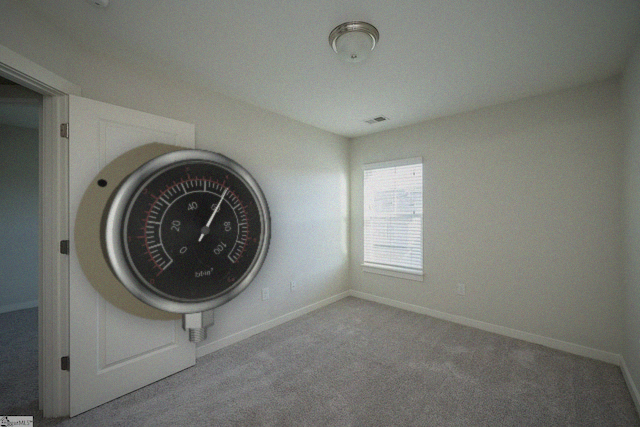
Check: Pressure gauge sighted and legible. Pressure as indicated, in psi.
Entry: 60 psi
